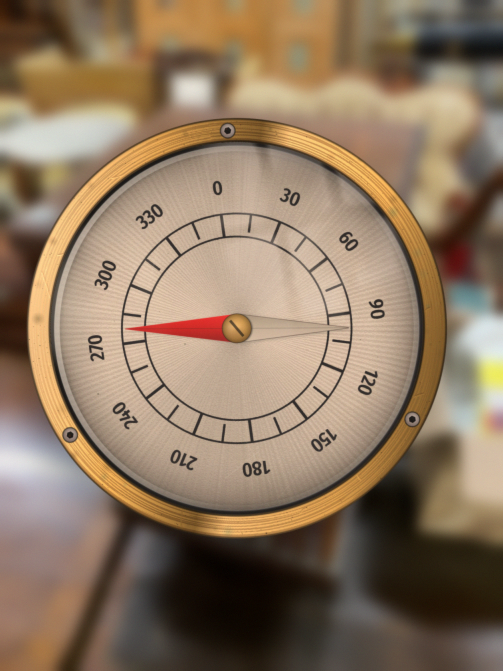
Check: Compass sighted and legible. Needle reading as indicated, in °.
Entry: 277.5 °
